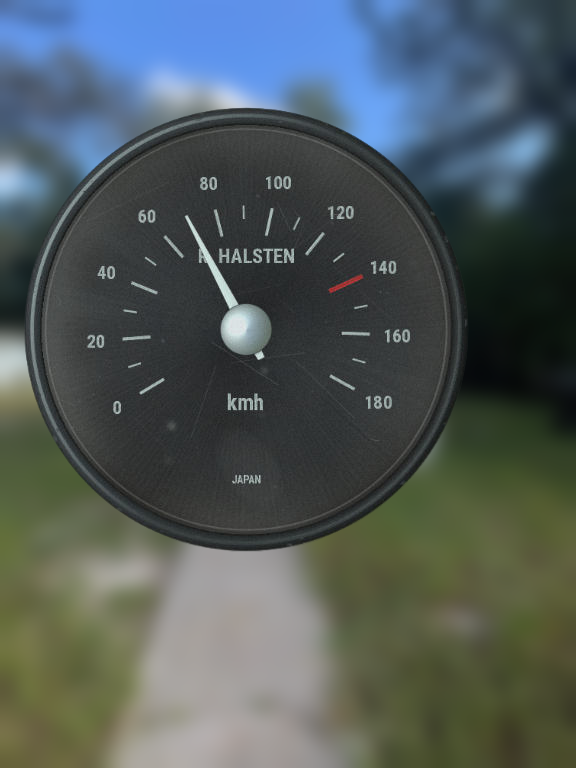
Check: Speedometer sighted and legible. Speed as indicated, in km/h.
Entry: 70 km/h
